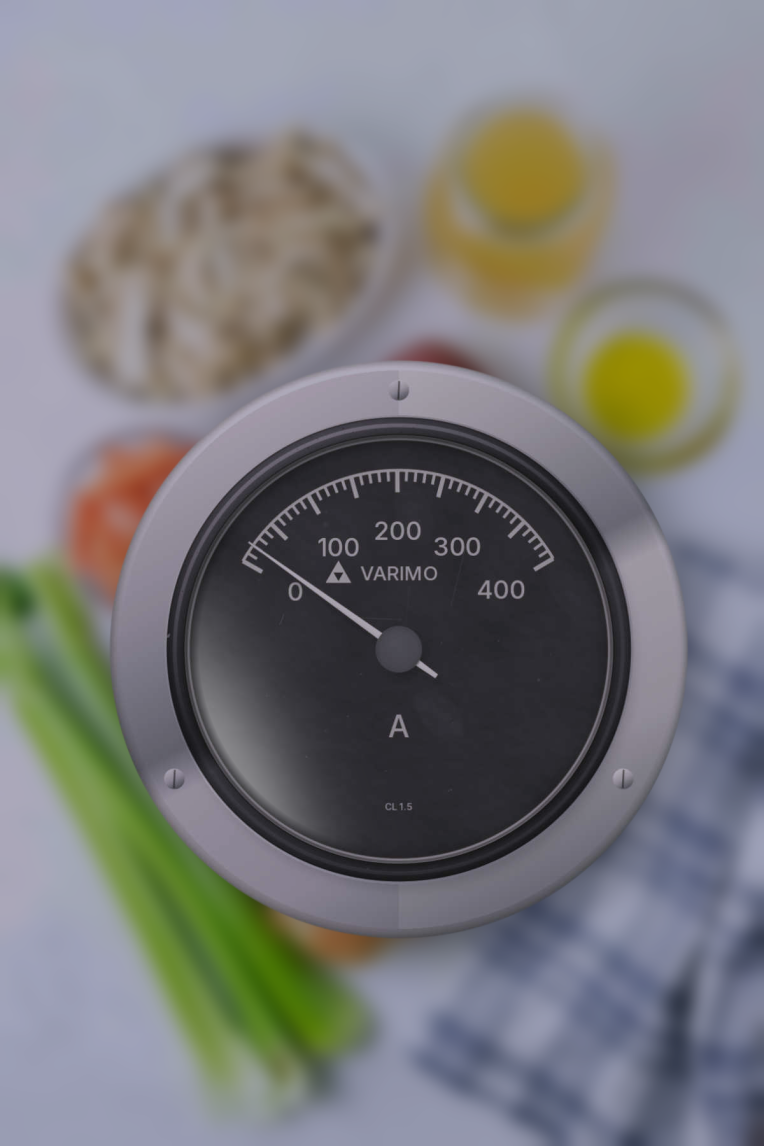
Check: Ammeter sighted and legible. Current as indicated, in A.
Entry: 20 A
